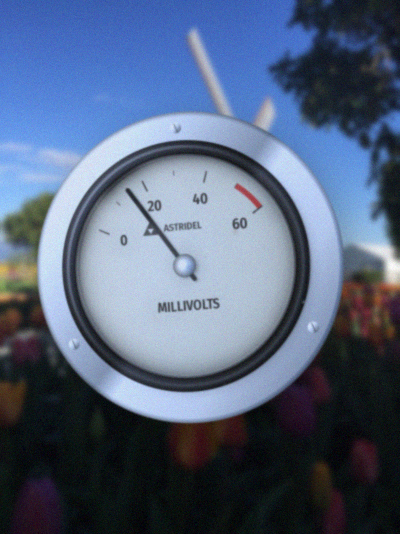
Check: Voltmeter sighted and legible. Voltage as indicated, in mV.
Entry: 15 mV
